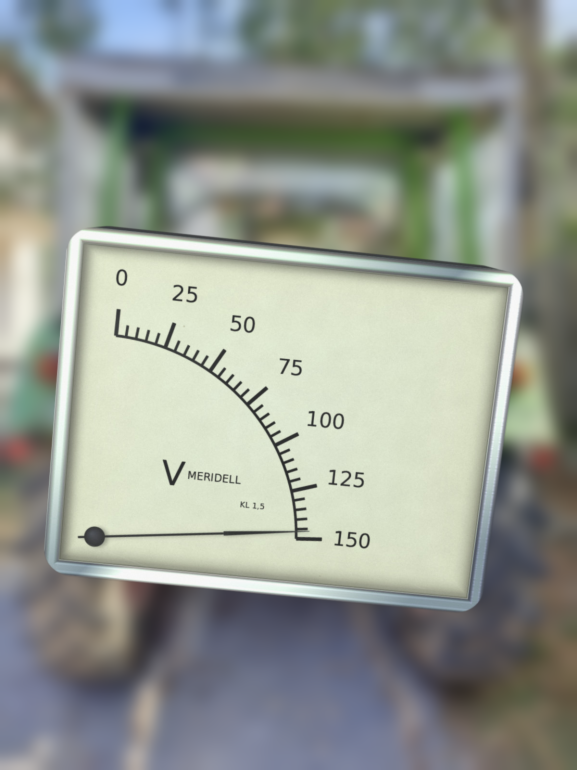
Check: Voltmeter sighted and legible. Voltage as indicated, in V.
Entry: 145 V
